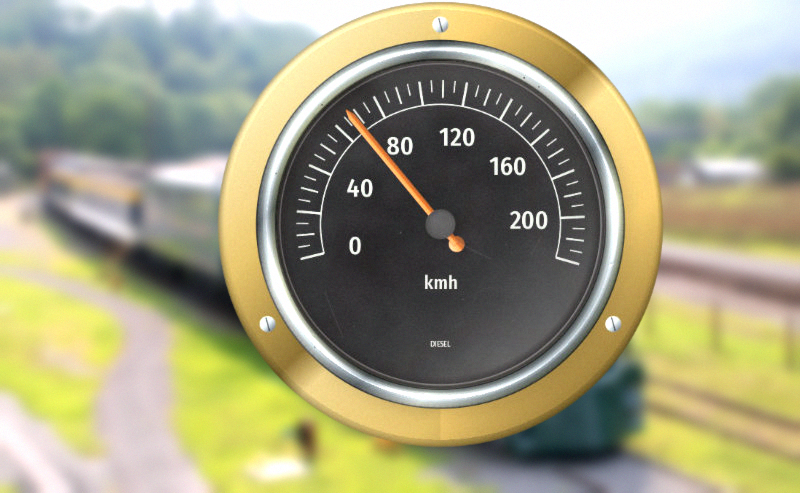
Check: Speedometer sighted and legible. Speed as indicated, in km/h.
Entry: 67.5 km/h
